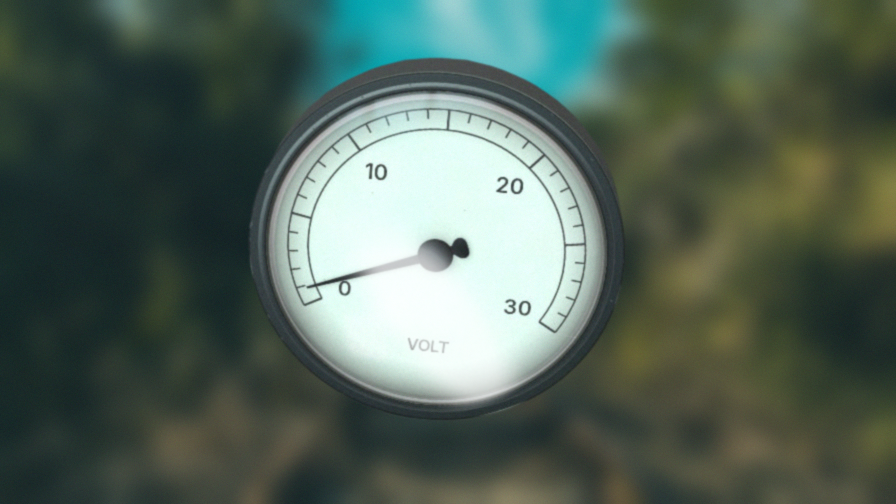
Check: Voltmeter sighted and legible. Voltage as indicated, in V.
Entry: 1 V
